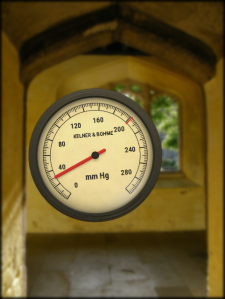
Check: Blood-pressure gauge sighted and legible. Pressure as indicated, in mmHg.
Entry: 30 mmHg
